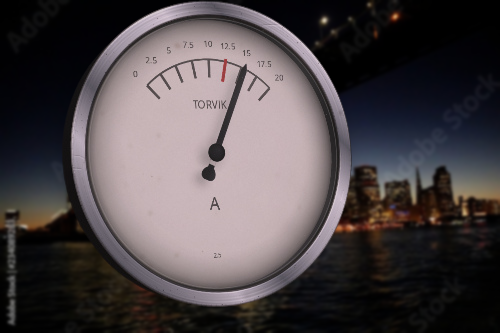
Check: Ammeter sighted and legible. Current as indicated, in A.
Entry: 15 A
